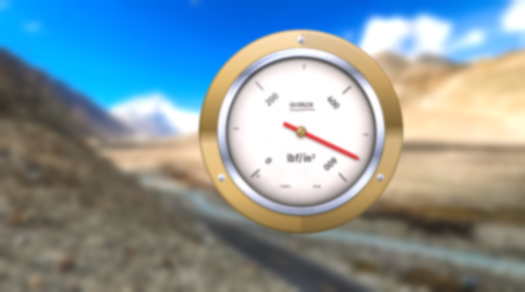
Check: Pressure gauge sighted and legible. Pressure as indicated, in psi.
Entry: 550 psi
